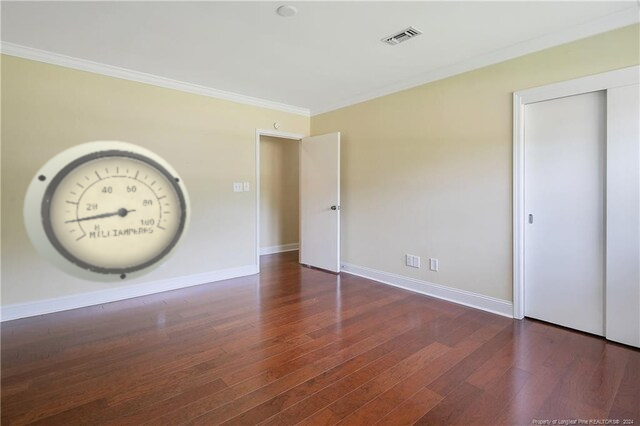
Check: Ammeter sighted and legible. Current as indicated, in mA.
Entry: 10 mA
